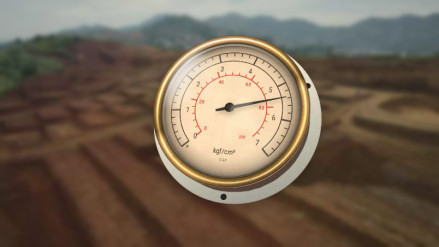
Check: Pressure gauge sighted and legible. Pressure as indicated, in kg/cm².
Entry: 5.4 kg/cm²
